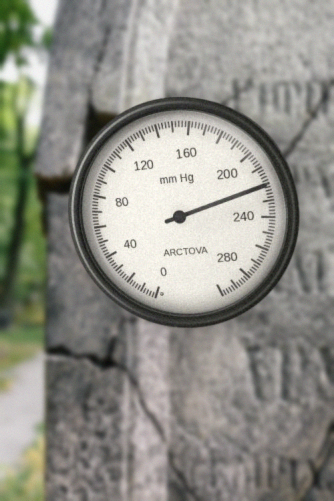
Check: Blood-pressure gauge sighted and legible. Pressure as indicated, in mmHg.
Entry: 220 mmHg
